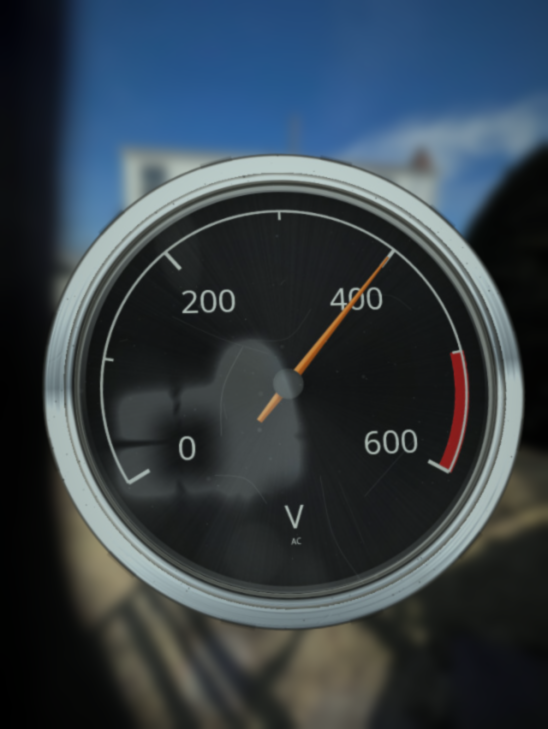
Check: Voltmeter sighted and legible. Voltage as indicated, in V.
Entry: 400 V
